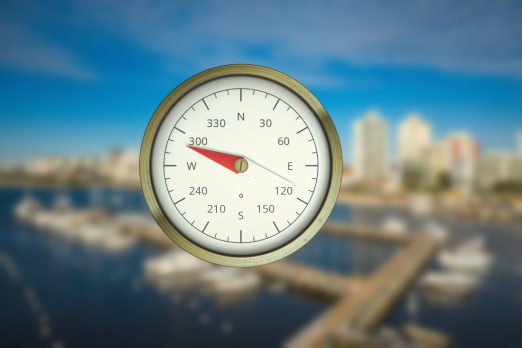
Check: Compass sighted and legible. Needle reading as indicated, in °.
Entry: 290 °
